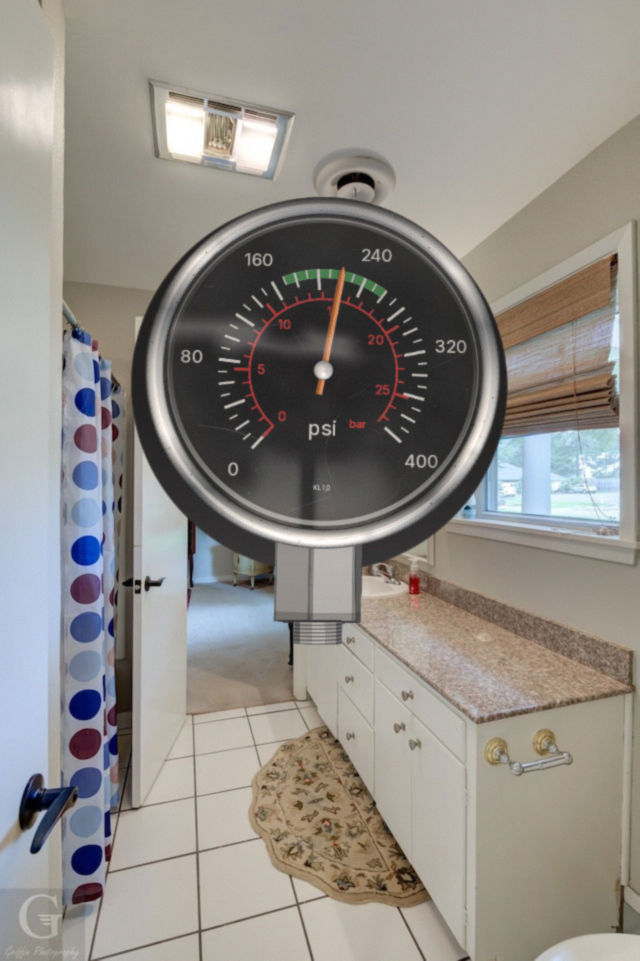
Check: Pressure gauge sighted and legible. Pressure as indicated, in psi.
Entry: 220 psi
